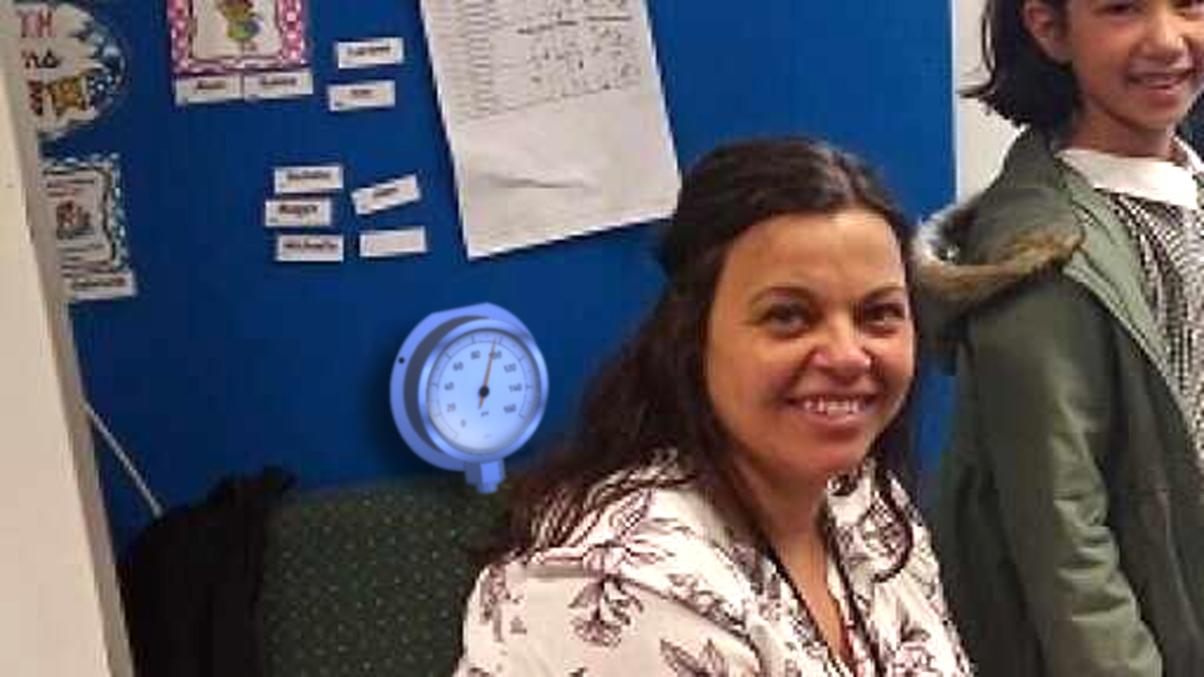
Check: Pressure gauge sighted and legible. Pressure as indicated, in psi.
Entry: 95 psi
